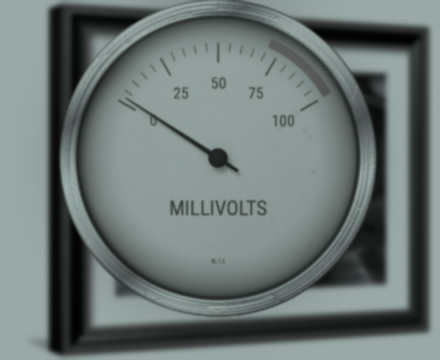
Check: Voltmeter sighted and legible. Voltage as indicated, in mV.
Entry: 2.5 mV
